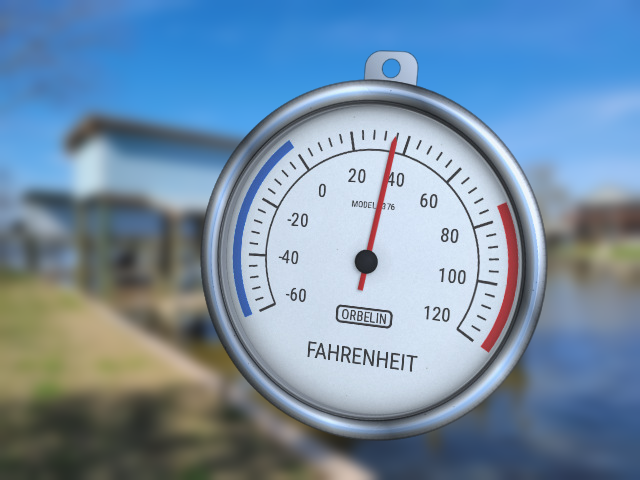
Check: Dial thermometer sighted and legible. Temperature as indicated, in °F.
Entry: 36 °F
